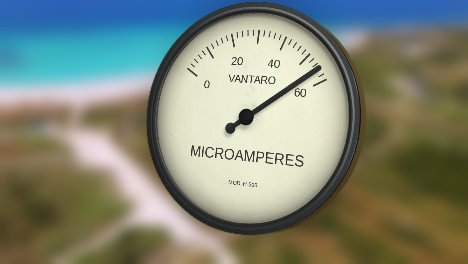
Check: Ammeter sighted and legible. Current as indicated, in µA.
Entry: 56 µA
